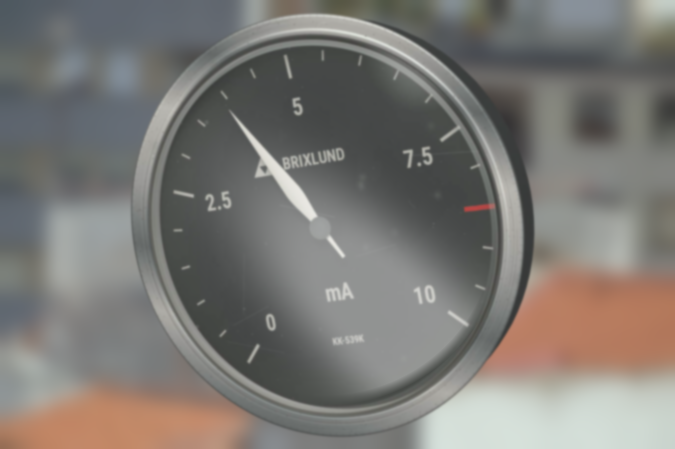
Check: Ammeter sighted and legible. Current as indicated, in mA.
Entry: 4 mA
